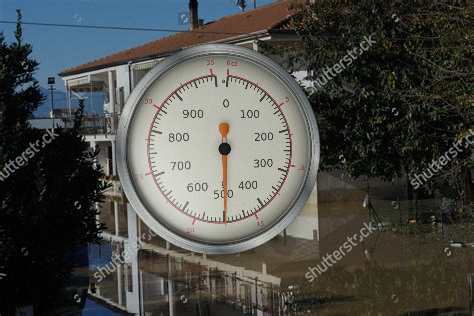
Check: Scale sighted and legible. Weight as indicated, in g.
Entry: 500 g
